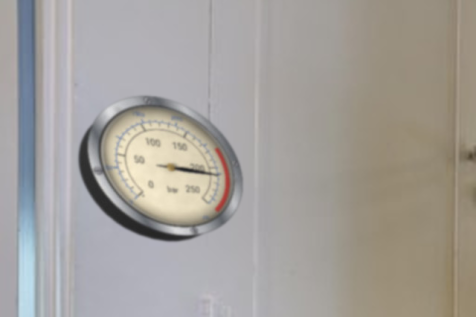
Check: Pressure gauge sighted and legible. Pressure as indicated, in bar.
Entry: 210 bar
